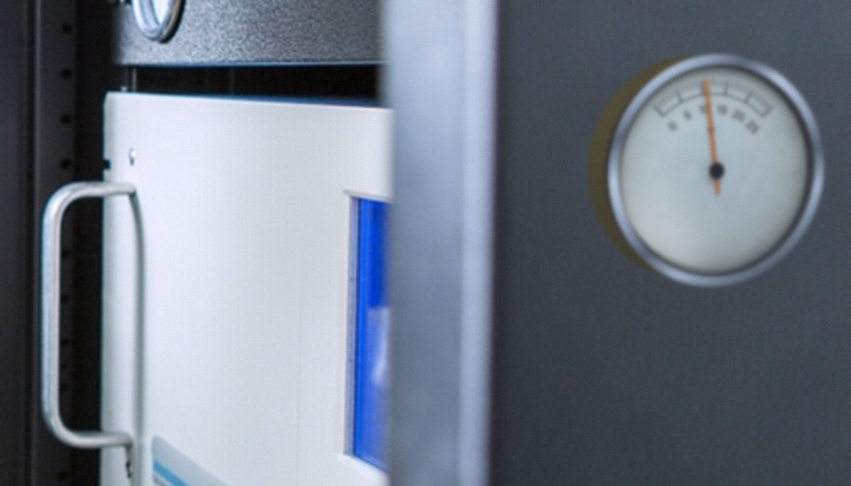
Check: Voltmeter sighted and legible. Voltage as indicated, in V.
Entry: 10 V
